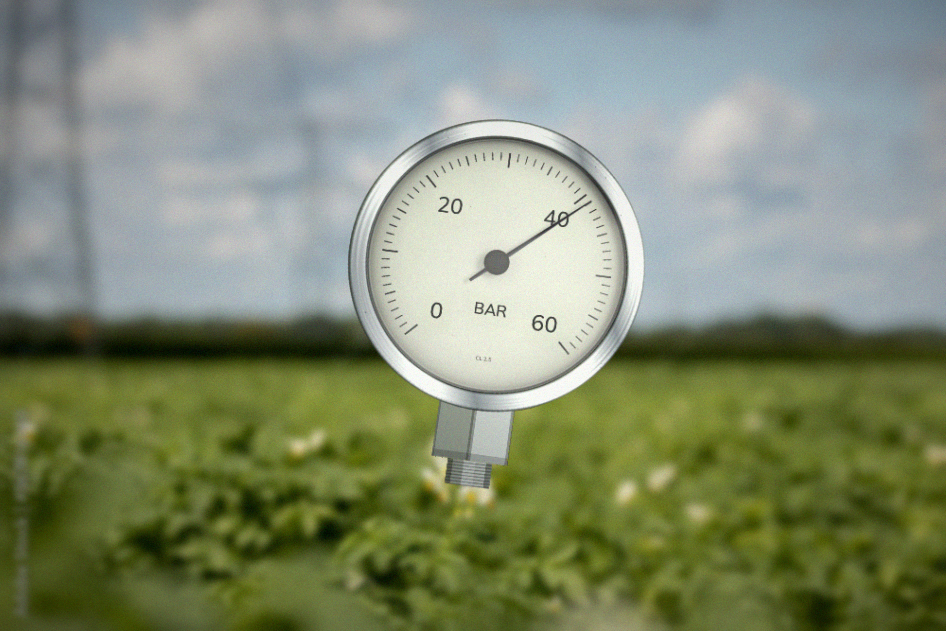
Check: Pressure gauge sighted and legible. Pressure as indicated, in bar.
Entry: 41 bar
